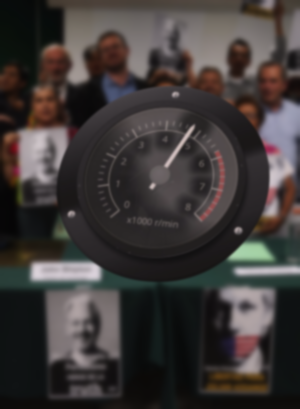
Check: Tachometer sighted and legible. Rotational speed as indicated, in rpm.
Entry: 4800 rpm
